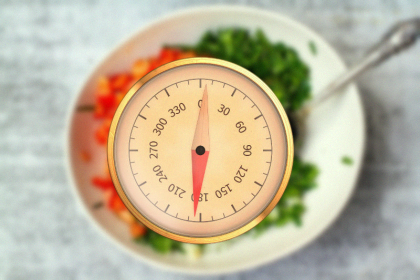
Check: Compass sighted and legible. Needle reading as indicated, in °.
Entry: 185 °
